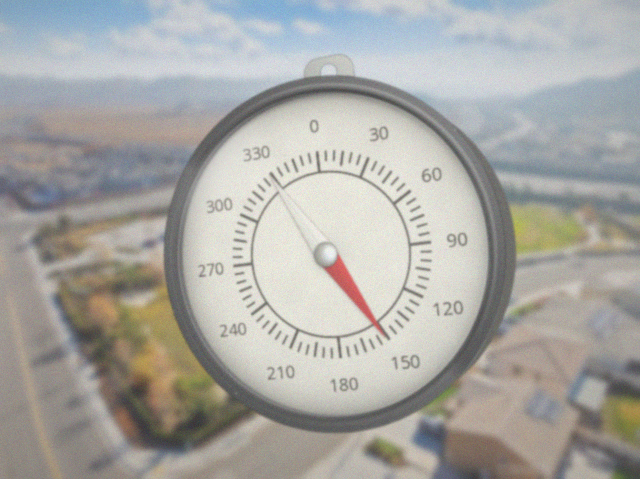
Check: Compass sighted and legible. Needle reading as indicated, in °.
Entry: 150 °
